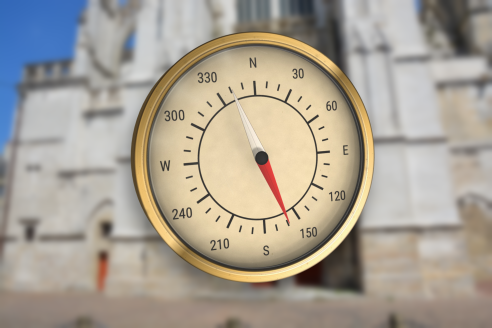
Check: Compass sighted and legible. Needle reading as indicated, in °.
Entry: 160 °
